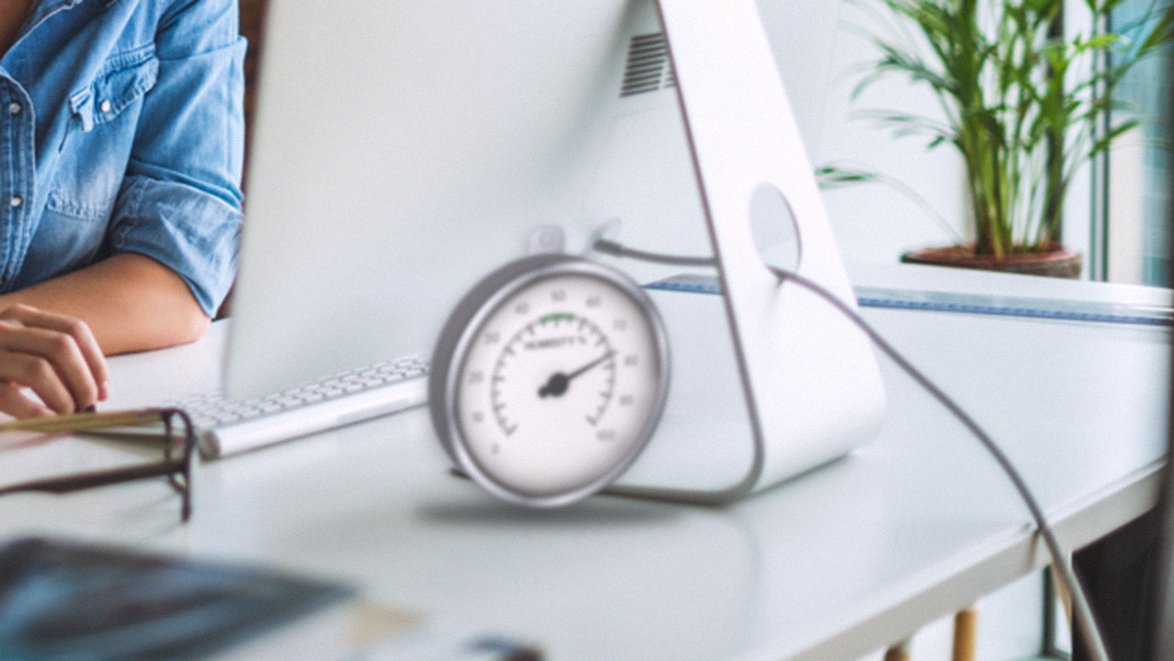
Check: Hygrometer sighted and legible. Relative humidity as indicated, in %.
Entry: 75 %
